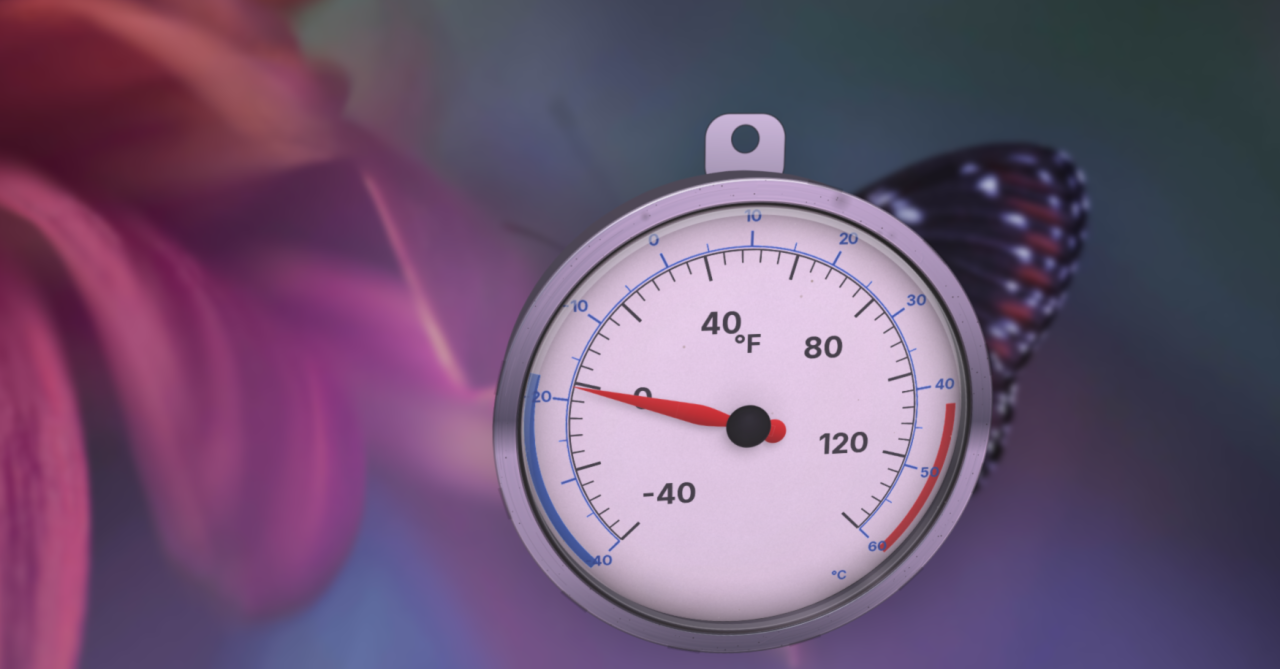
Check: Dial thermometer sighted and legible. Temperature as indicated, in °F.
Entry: 0 °F
